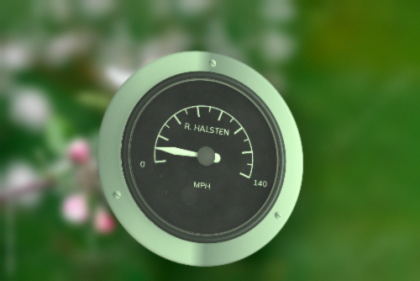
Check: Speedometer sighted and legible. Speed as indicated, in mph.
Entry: 10 mph
